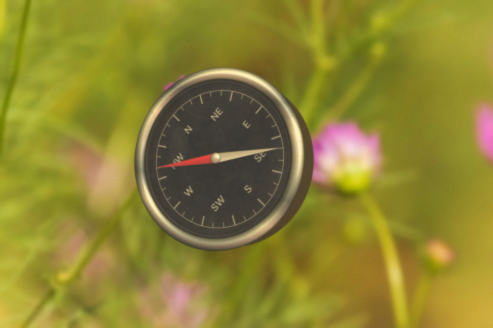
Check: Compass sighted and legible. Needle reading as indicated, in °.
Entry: 310 °
